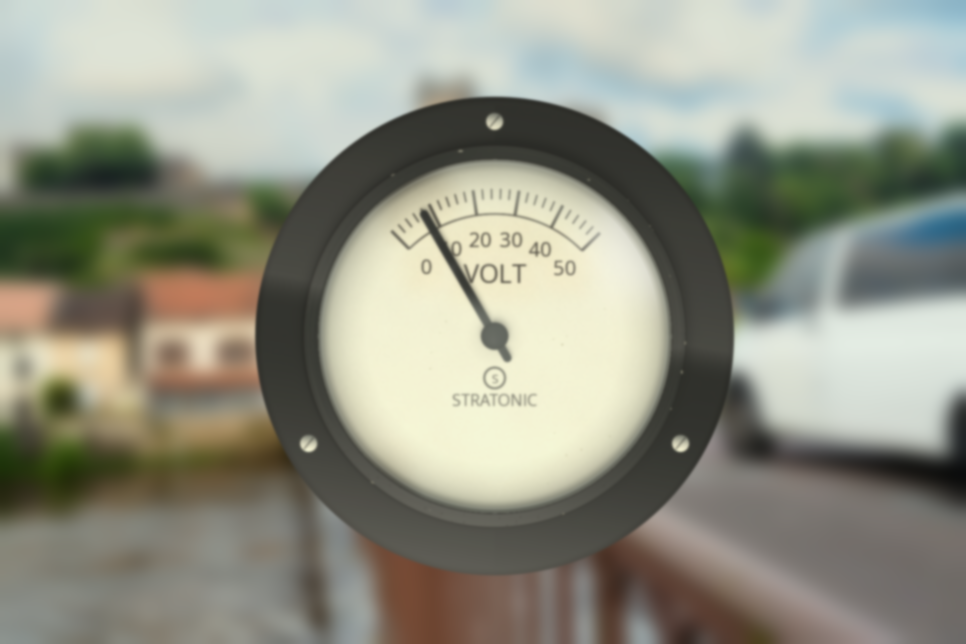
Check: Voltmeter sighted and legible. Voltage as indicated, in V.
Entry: 8 V
